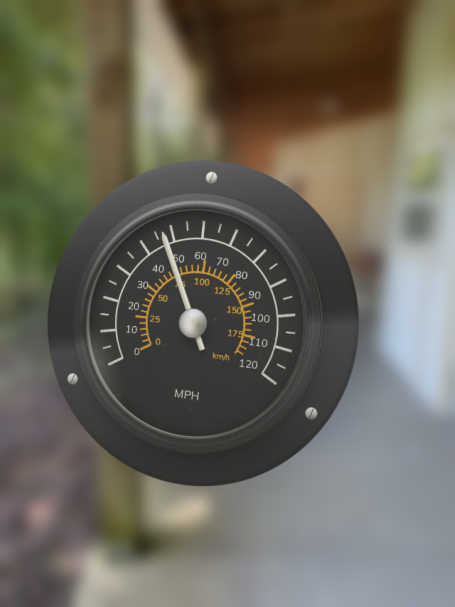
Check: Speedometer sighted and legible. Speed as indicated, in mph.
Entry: 47.5 mph
